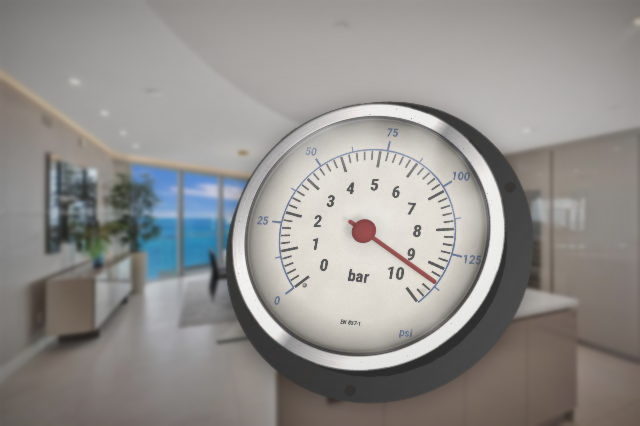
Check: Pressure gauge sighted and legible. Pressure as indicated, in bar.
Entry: 9.4 bar
